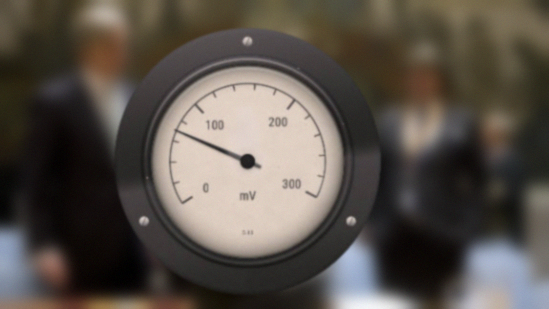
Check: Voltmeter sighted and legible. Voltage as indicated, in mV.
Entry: 70 mV
